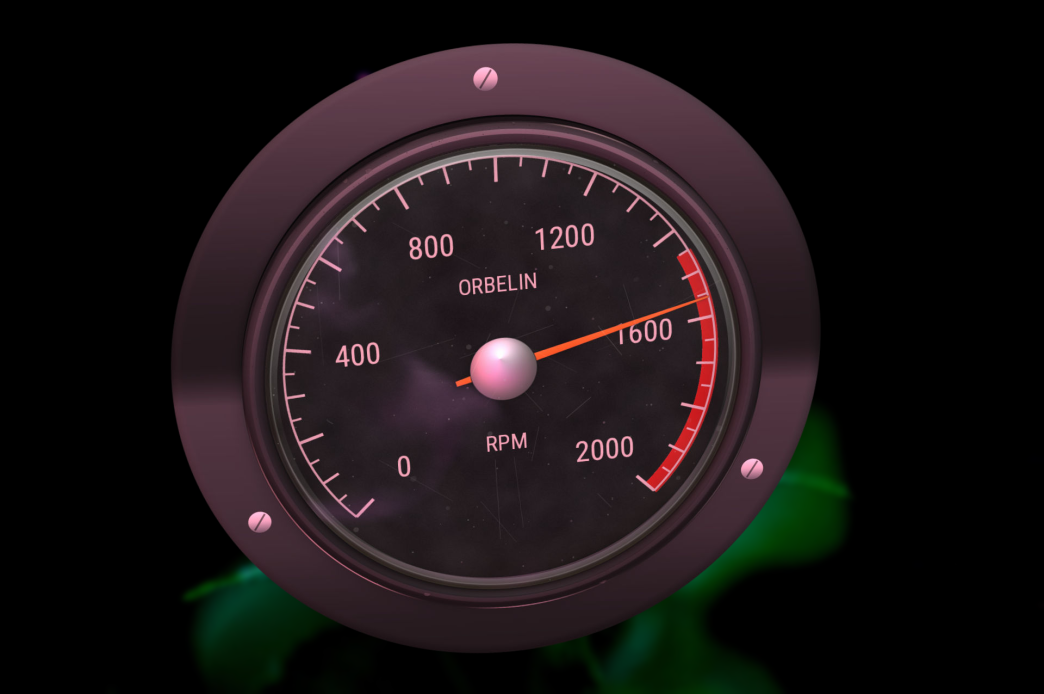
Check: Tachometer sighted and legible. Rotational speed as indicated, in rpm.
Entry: 1550 rpm
